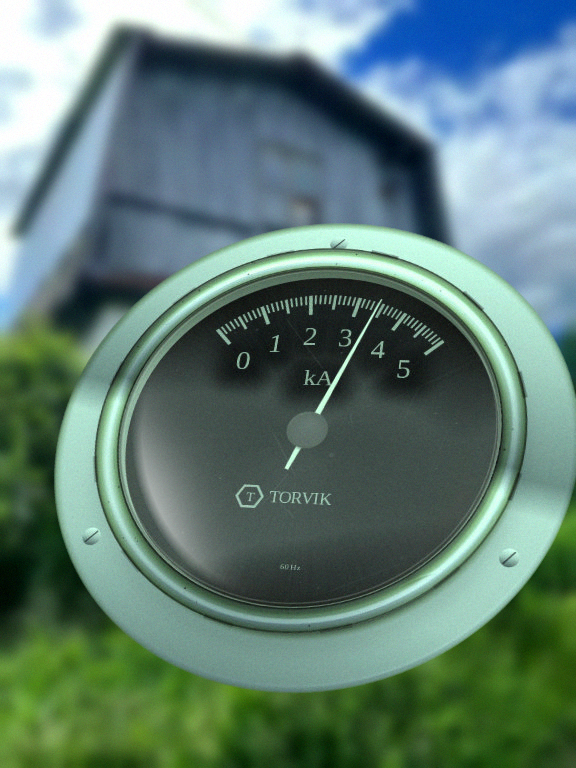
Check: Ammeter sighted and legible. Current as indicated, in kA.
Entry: 3.5 kA
